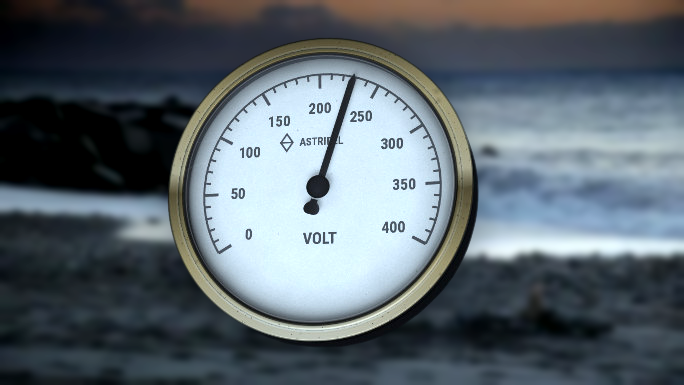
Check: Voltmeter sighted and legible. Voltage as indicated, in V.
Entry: 230 V
